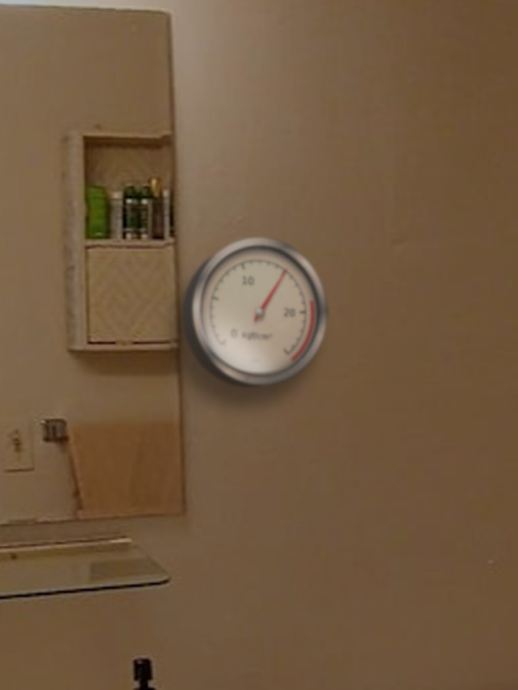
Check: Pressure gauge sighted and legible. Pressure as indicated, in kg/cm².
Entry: 15 kg/cm²
